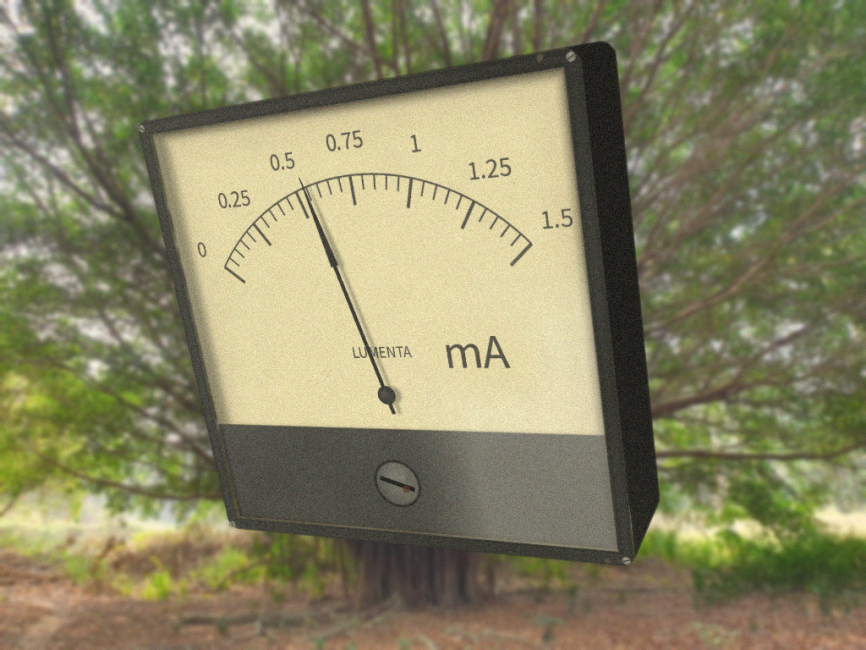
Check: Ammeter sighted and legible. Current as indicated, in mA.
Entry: 0.55 mA
